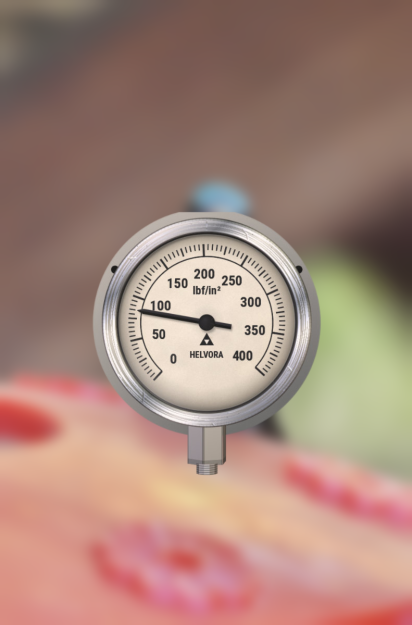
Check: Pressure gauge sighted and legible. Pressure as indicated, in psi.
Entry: 85 psi
